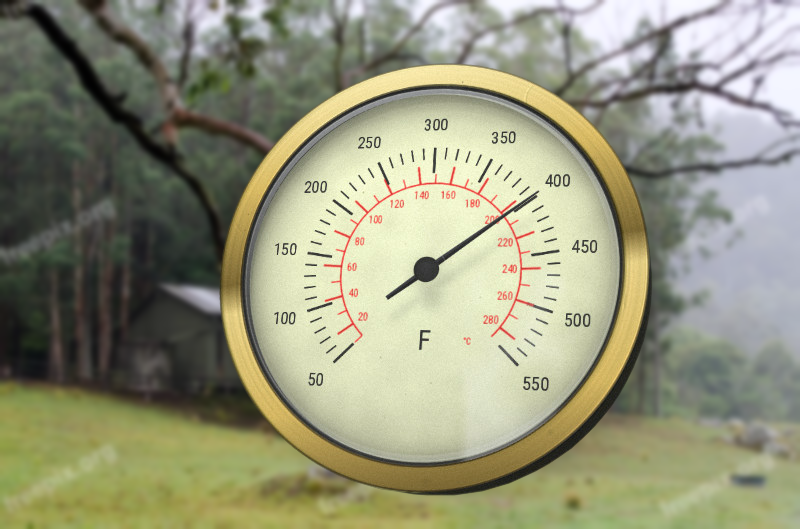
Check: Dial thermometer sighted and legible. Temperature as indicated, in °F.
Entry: 400 °F
